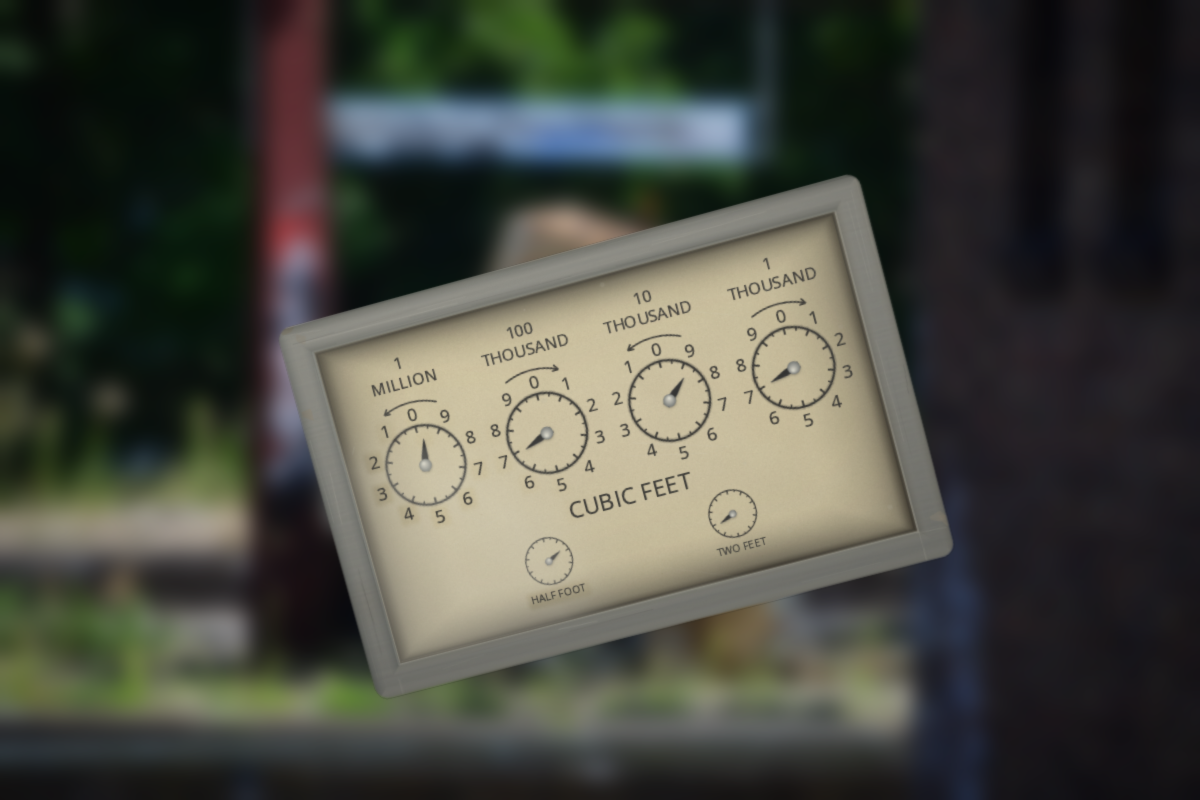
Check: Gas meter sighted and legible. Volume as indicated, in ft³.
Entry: 968700 ft³
